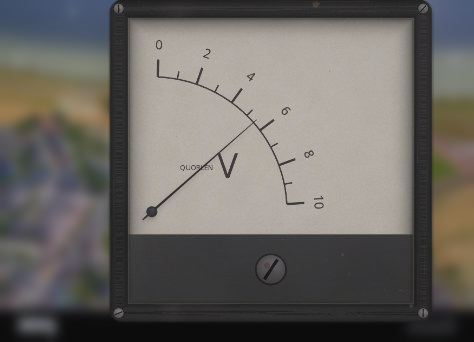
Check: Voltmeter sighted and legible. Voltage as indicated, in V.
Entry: 5.5 V
